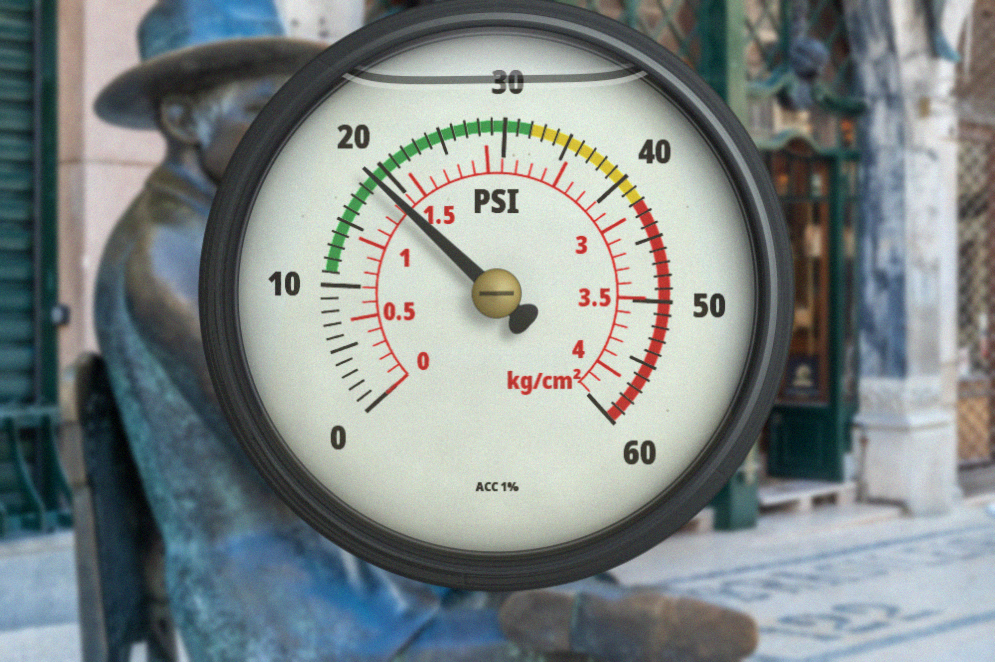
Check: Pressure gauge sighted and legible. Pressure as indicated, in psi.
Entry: 19 psi
